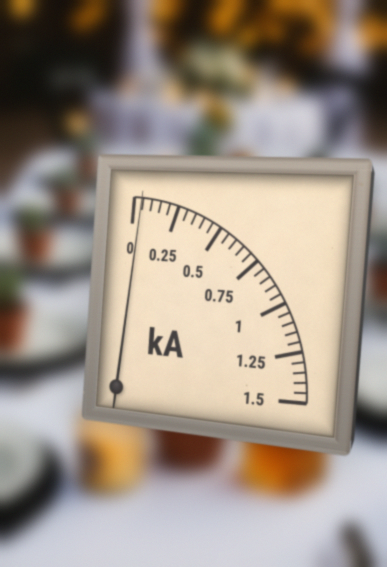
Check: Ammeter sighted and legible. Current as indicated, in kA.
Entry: 0.05 kA
